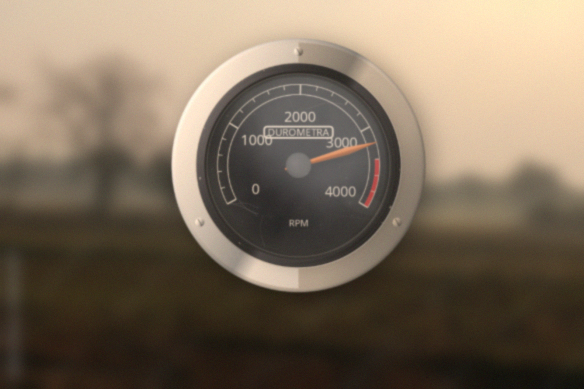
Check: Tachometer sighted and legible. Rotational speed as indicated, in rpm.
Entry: 3200 rpm
